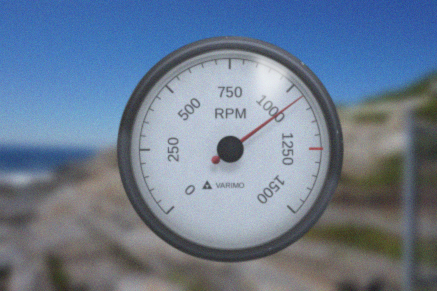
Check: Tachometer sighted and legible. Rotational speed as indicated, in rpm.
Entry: 1050 rpm
